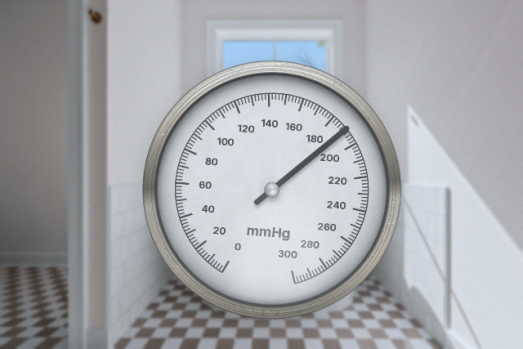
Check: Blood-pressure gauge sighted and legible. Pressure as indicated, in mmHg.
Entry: 190 mmHg
